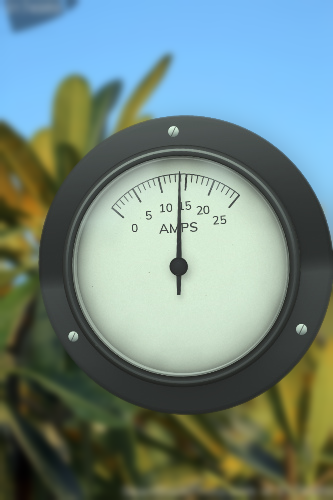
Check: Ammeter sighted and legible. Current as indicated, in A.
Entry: 14 A
